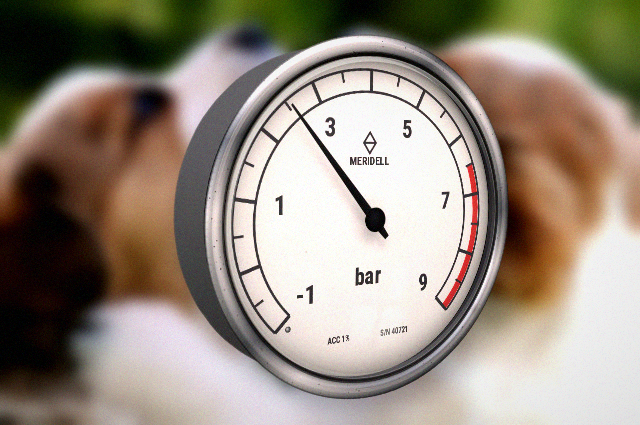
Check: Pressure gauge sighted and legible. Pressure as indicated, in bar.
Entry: 2.5 bar
